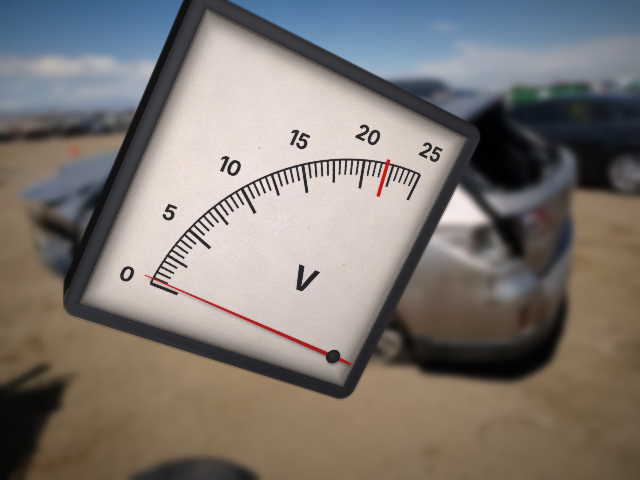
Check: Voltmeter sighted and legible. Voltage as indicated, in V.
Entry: 0.5 V
